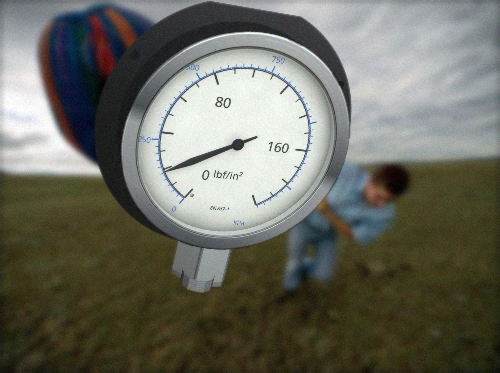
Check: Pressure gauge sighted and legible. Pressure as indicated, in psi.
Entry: 20 psi
